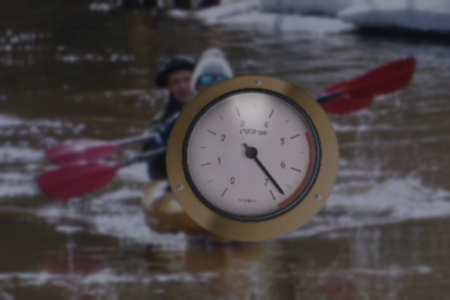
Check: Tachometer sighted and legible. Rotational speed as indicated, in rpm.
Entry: 6750 rpm
